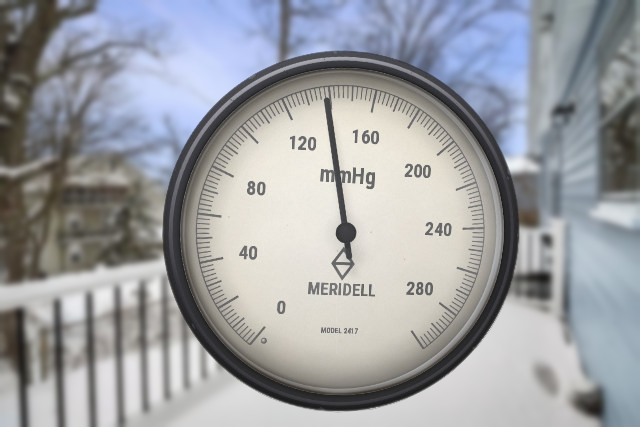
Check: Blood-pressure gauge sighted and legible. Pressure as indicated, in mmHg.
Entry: 138 mmHg
